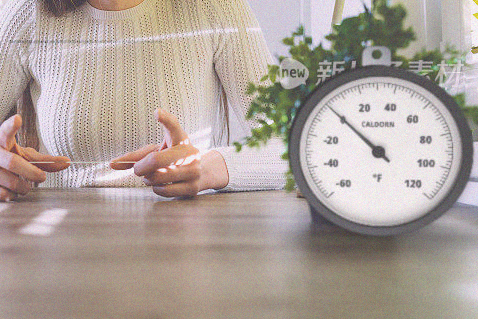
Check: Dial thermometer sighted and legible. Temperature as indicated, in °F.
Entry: 0 °F
